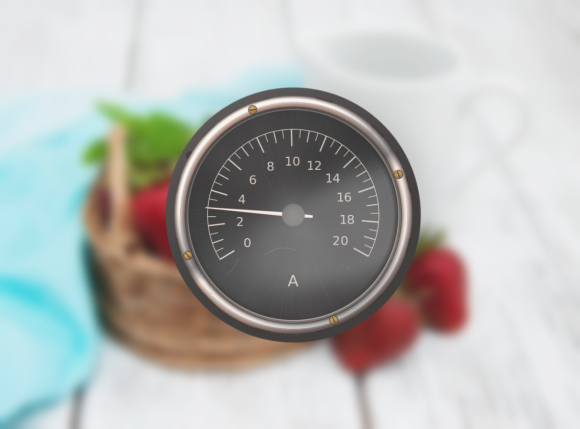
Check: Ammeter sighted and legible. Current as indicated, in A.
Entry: 3 A
